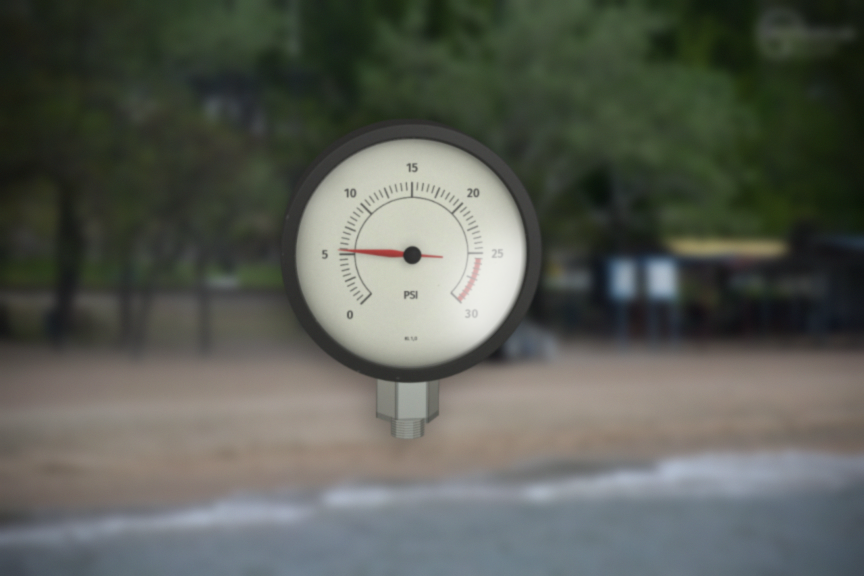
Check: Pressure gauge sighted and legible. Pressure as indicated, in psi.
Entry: 5.5 psi
